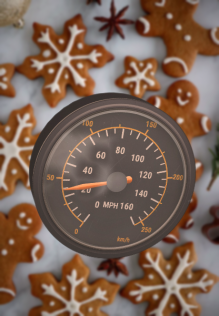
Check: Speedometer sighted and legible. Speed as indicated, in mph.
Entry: 25 mph
